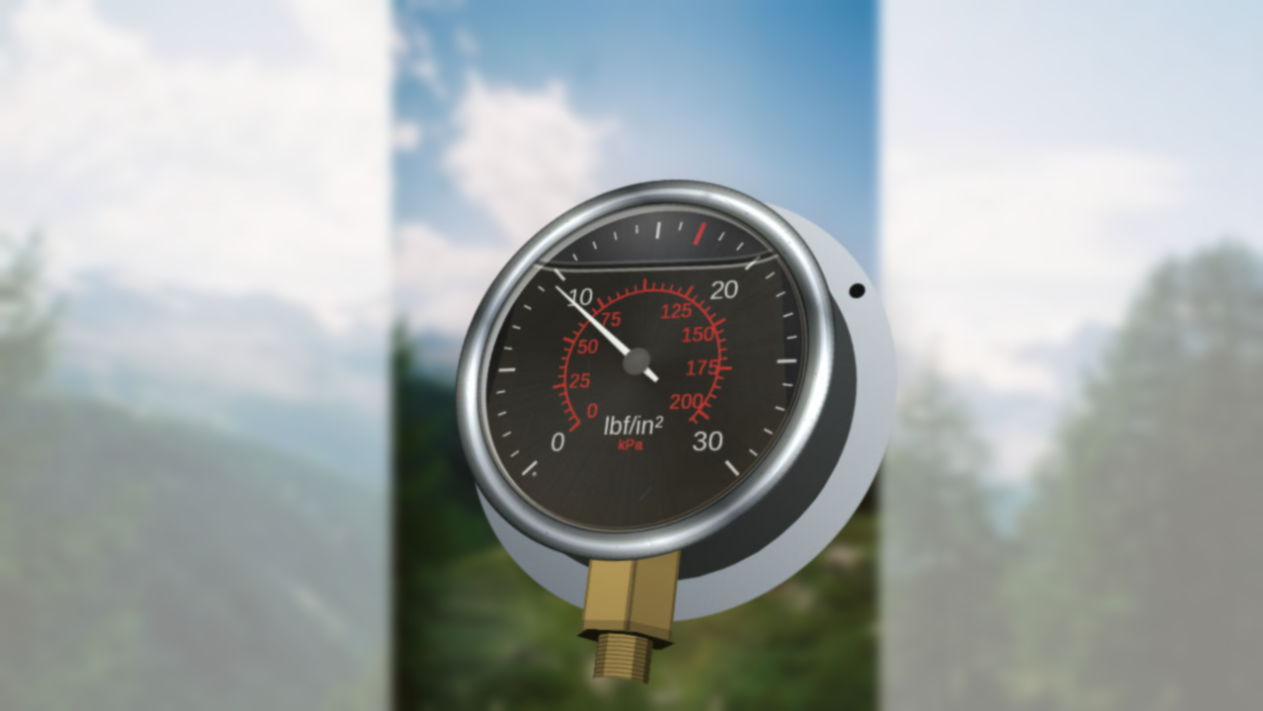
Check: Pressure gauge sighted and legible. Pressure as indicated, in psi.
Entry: 9.5 psi
